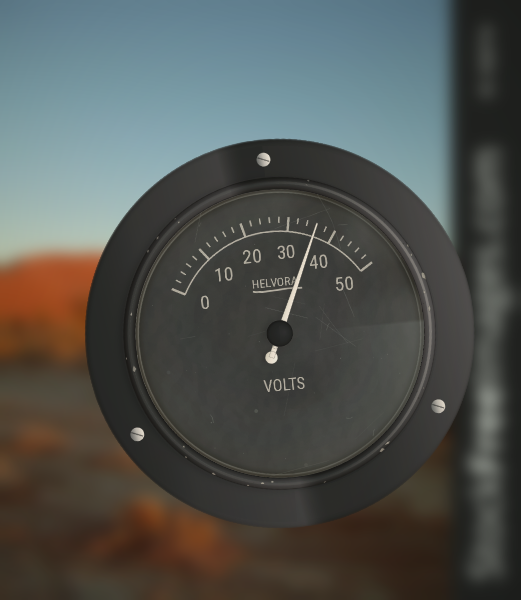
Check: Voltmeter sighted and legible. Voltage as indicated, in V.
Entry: 36 V
